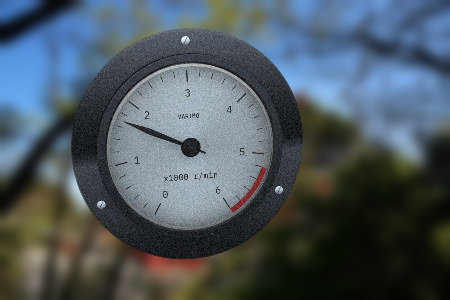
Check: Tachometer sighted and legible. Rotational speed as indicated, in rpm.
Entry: 1700 rpm
